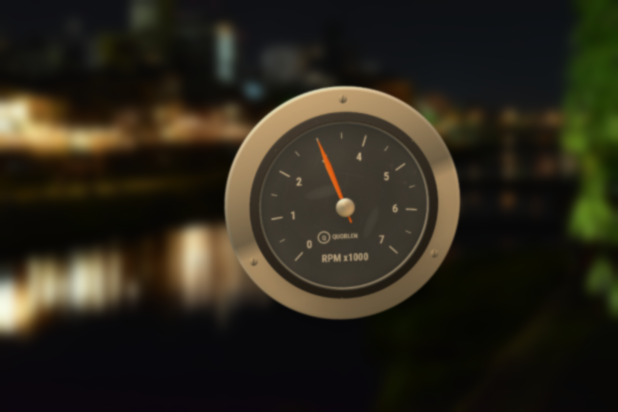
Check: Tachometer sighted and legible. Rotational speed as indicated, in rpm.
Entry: 3000 rpm
